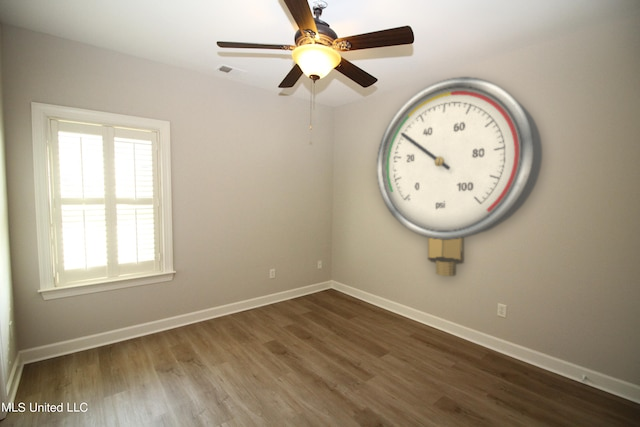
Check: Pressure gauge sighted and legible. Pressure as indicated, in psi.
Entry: 30 psi
